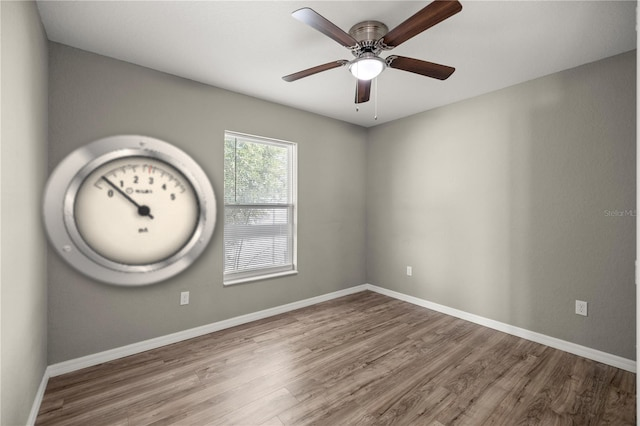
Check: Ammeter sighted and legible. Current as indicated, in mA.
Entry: 0.5 mA
